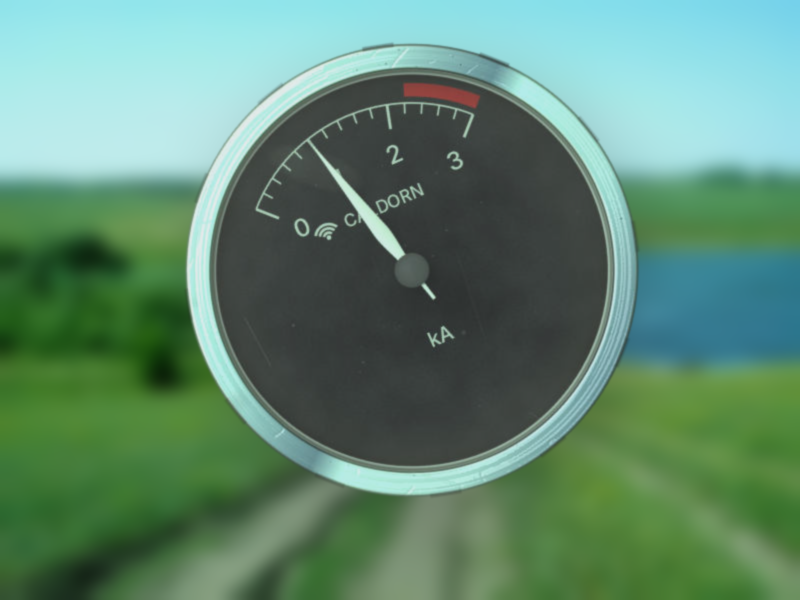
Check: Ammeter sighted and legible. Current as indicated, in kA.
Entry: 1 kA
